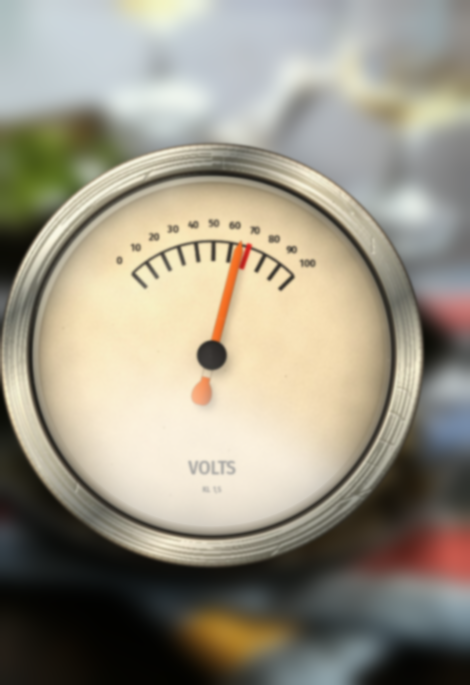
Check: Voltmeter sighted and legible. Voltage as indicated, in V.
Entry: 65 V
